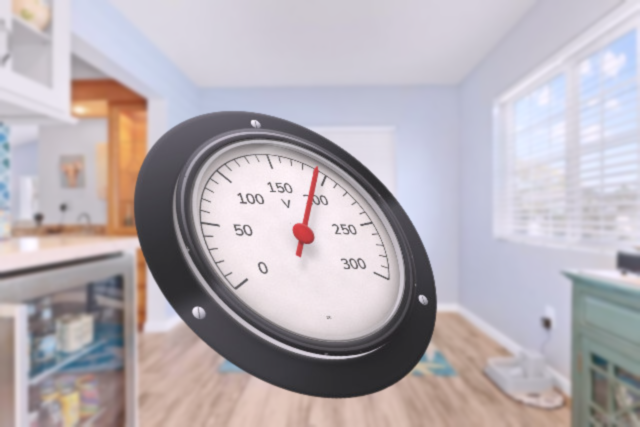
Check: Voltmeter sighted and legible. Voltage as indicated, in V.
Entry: 190 V
